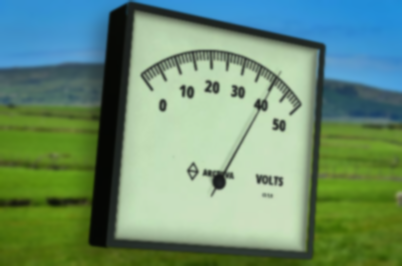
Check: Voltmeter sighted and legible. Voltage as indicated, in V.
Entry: 40 V
